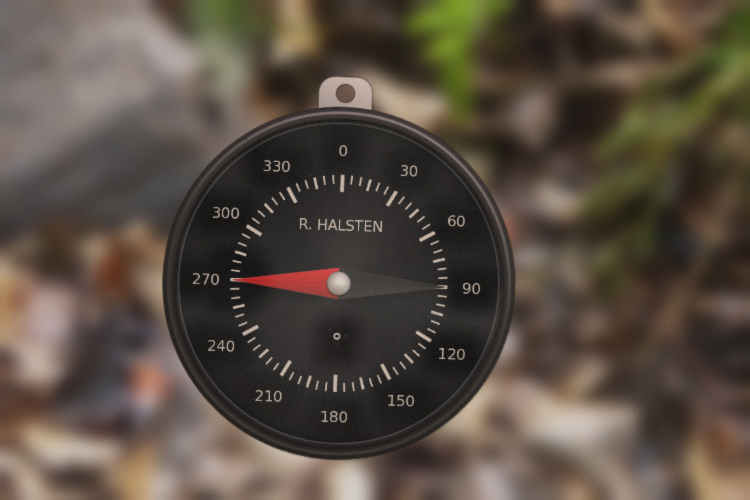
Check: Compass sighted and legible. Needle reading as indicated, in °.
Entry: 270 °
